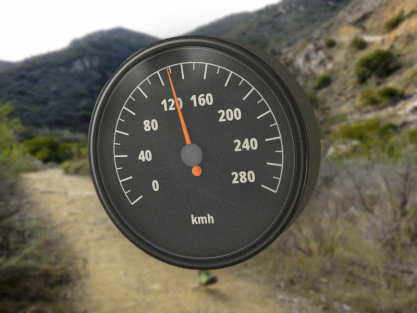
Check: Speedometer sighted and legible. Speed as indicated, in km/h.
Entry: 130 km/h
